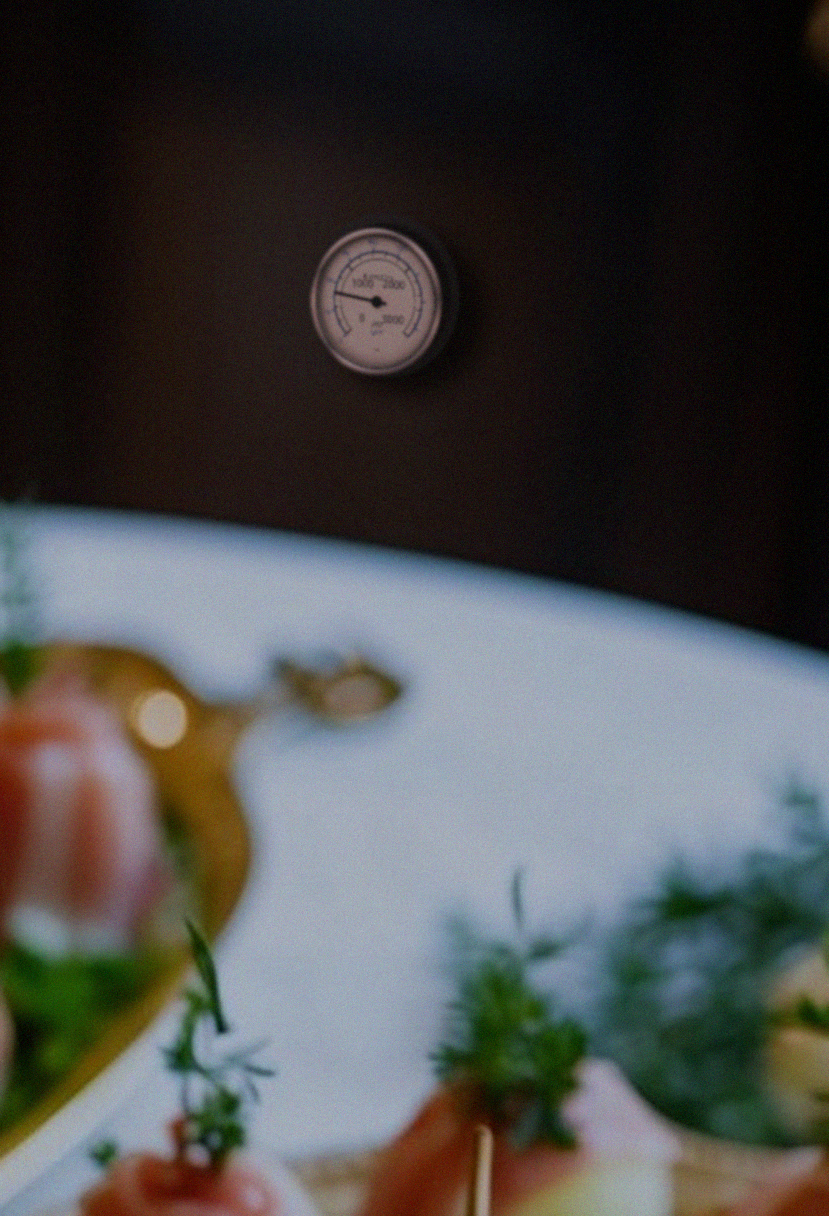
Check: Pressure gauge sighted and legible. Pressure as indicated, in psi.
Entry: 600 psi
